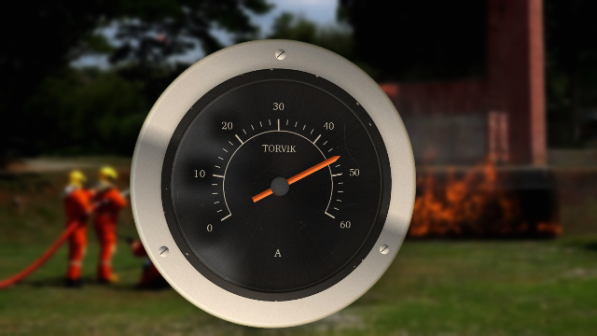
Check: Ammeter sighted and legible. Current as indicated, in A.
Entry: 46 A
